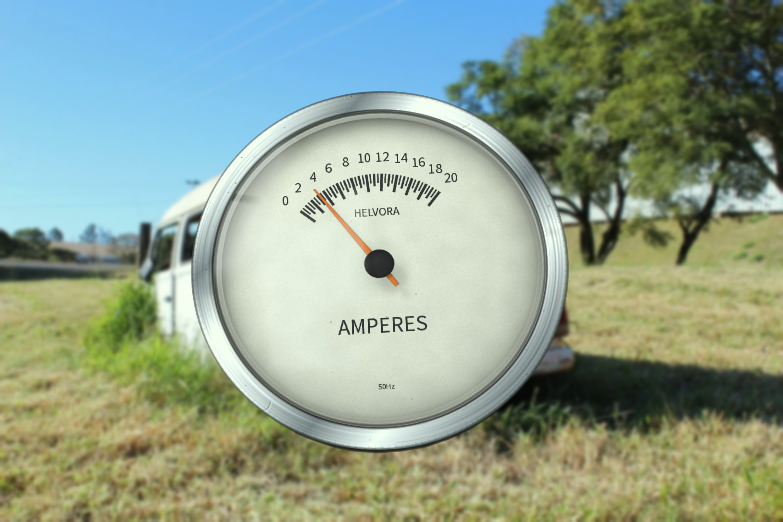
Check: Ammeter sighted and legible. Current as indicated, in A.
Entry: 3 A
